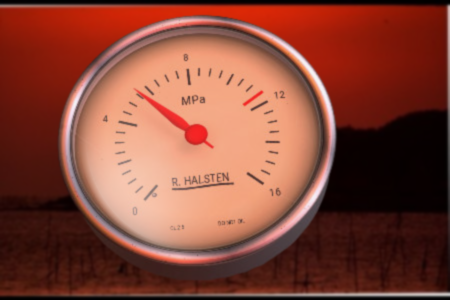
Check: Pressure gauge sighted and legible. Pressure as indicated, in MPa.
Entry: 5.5 MPa
